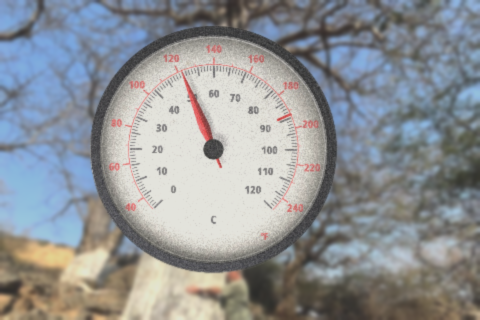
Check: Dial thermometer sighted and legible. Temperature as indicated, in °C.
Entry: 50 °C
